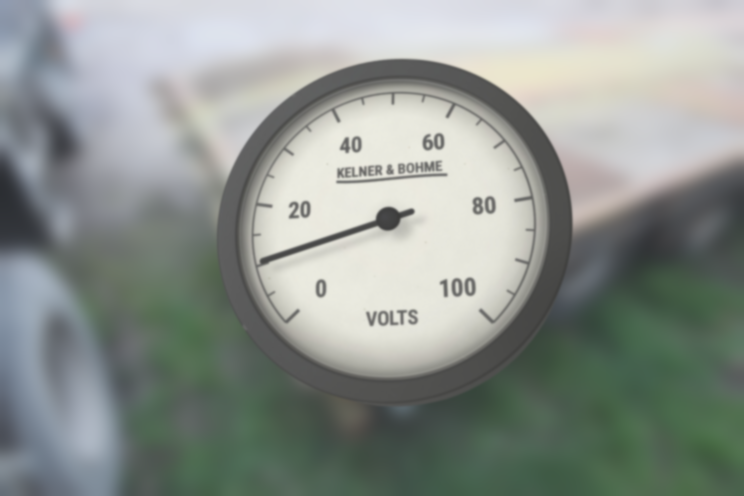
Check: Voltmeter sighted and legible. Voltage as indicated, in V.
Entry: 10 V
